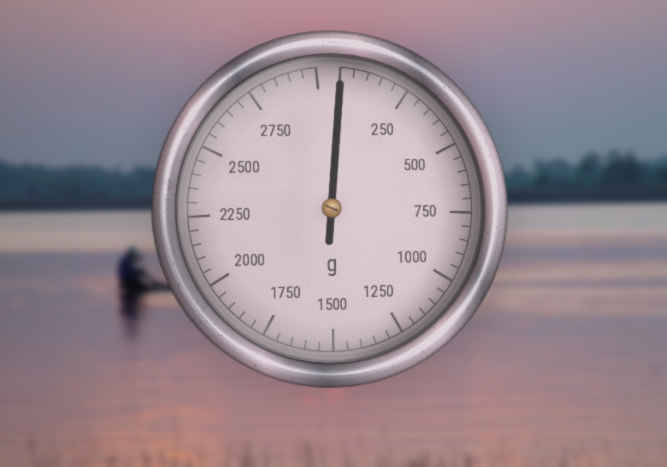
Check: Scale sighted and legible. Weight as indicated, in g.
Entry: 0 g
